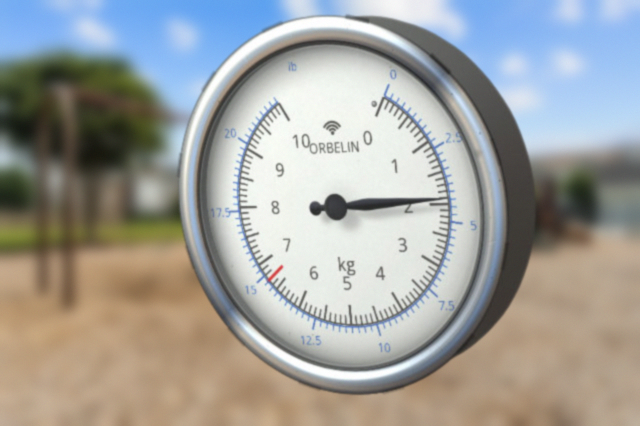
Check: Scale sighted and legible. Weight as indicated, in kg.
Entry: 1.9 kg
